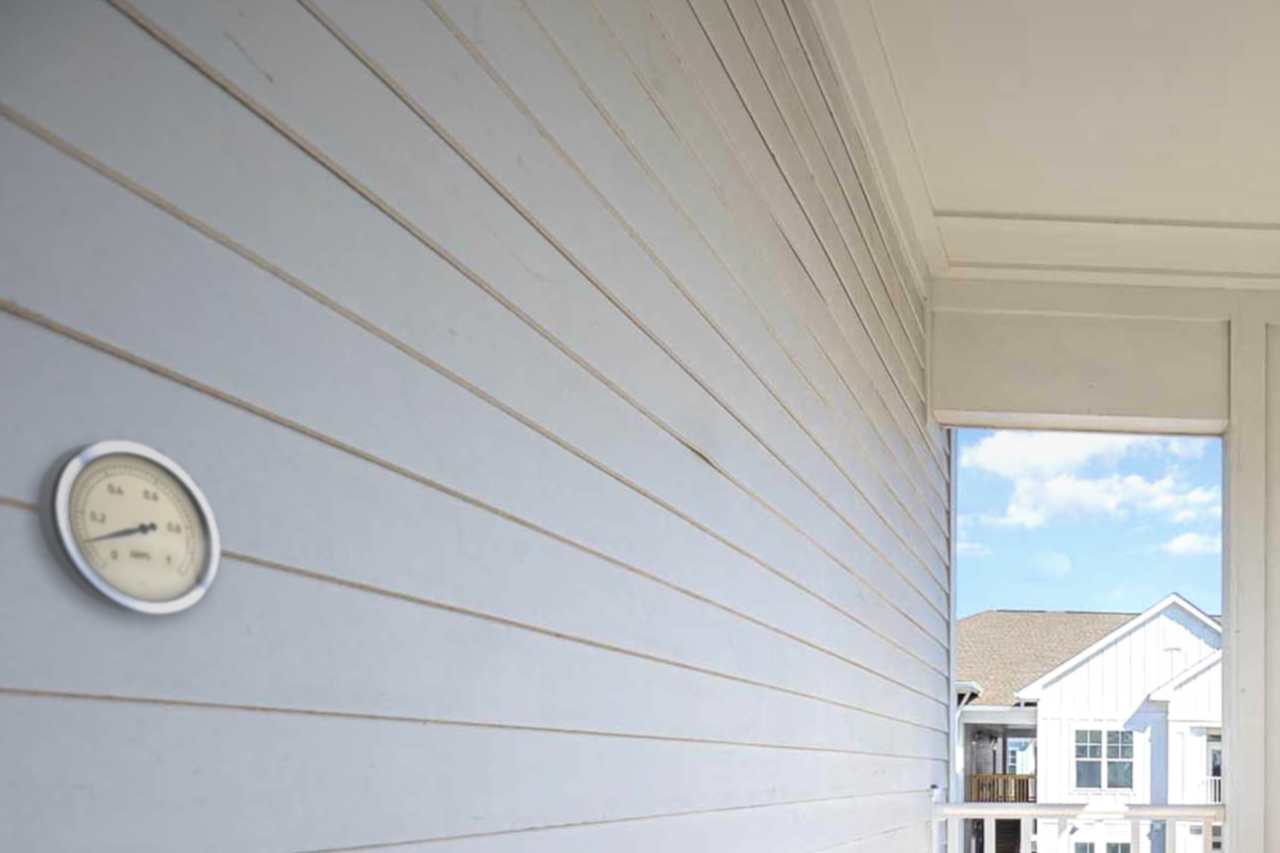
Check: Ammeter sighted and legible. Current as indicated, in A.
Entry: 0.1 A
